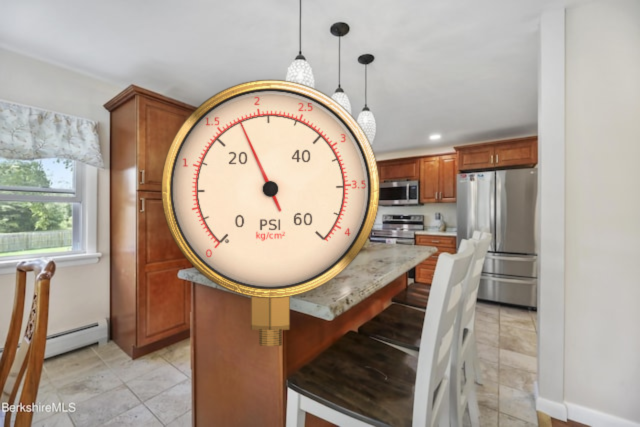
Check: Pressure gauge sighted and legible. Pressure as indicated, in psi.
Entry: 25 psi
